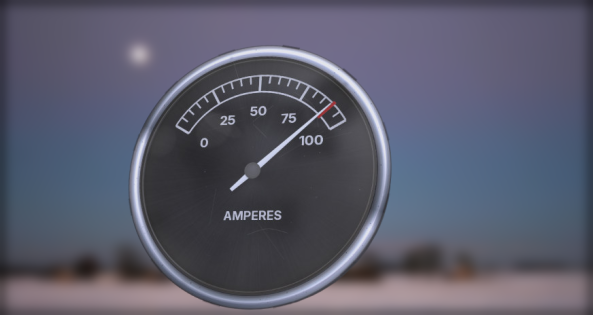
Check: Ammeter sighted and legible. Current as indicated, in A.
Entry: 90 A
